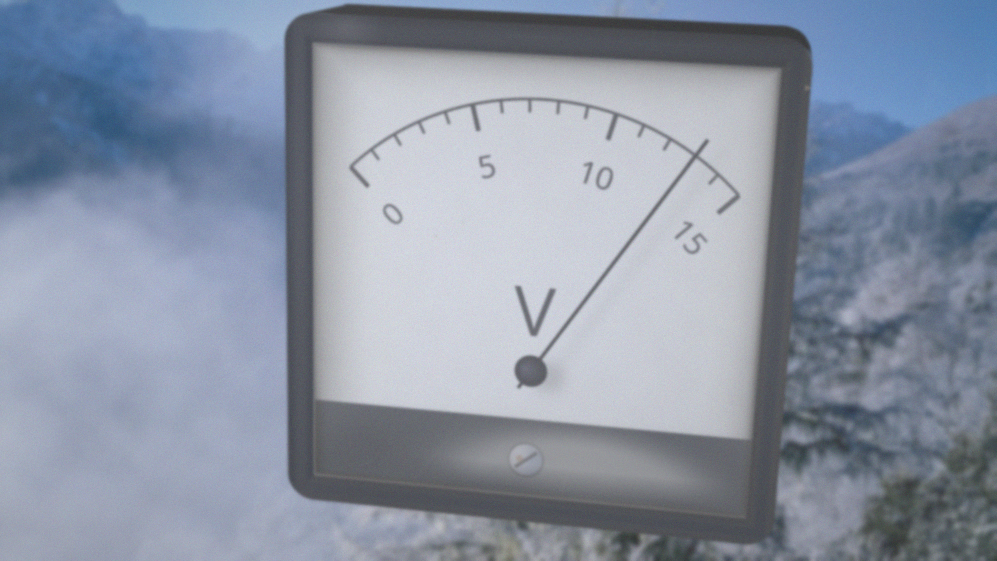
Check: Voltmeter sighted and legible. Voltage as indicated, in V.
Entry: 13 V
